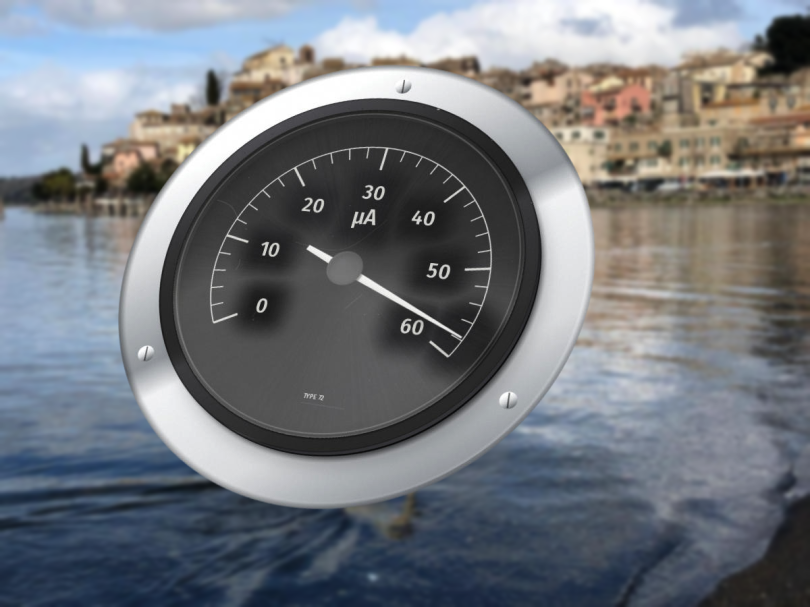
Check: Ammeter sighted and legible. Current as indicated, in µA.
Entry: 58 µA
